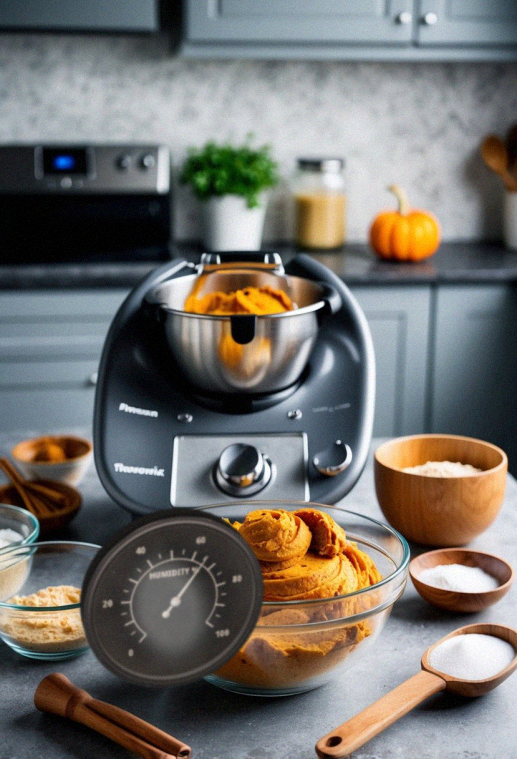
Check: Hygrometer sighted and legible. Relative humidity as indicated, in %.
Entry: 65 %
